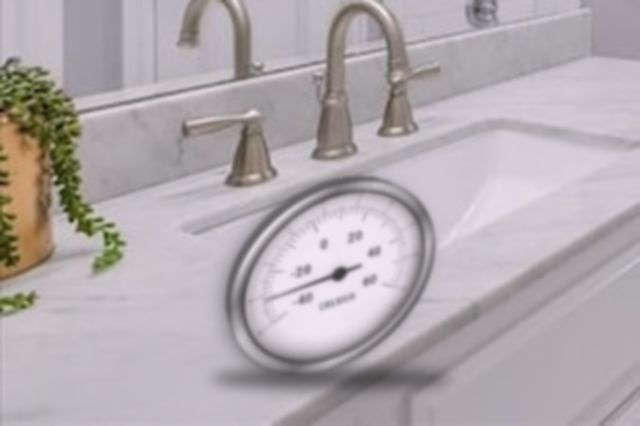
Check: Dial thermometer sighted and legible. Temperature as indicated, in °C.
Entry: -30 °C
